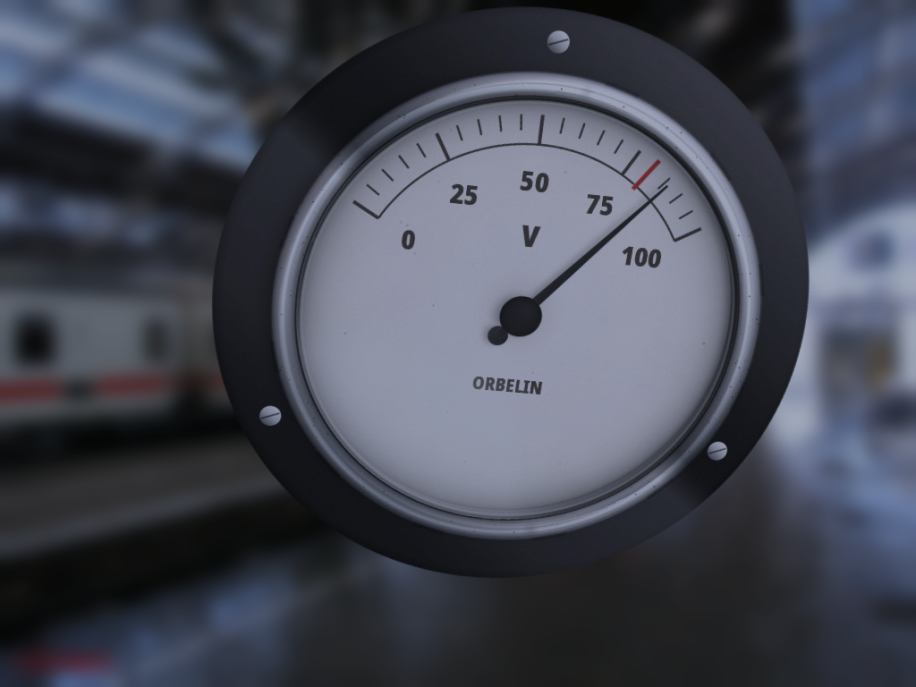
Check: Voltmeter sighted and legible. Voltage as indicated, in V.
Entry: 85 V
